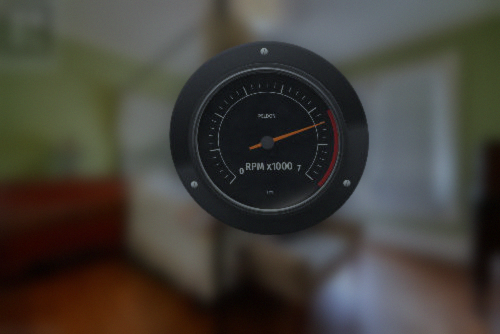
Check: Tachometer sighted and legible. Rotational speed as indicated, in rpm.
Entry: 5400 rpm
